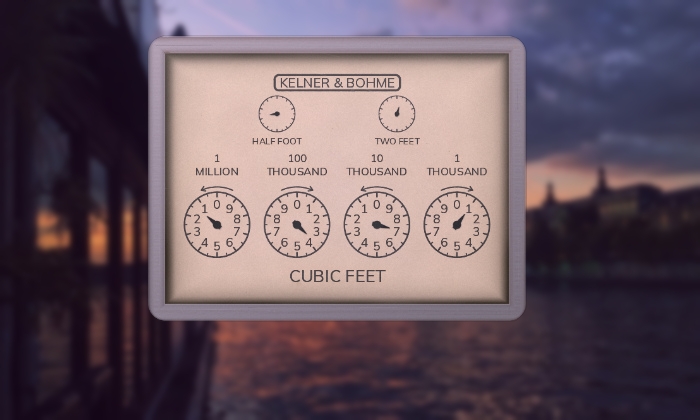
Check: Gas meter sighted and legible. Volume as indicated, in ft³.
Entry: 137100 ft³
